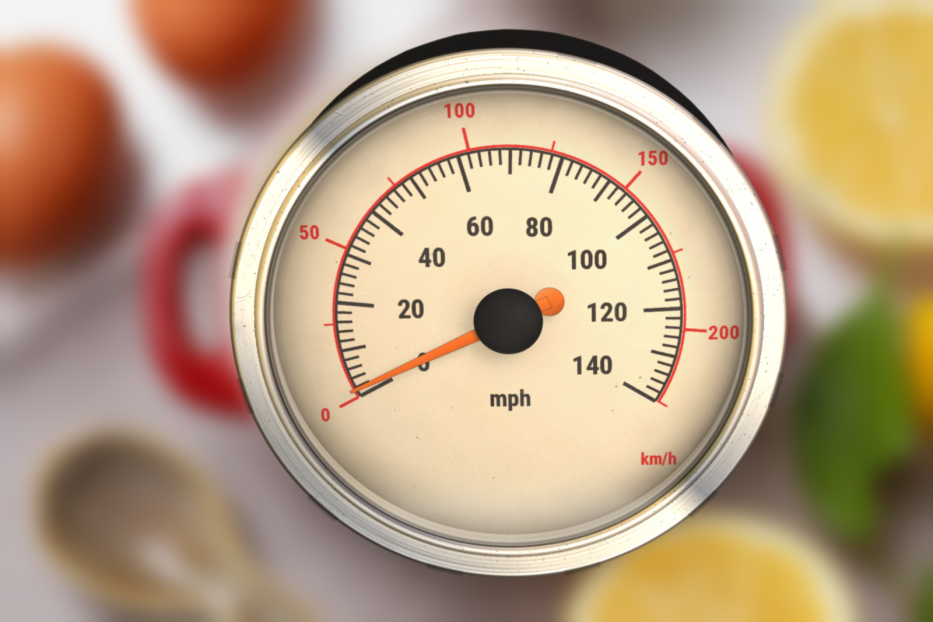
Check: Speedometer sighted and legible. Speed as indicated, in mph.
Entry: 2 mph
